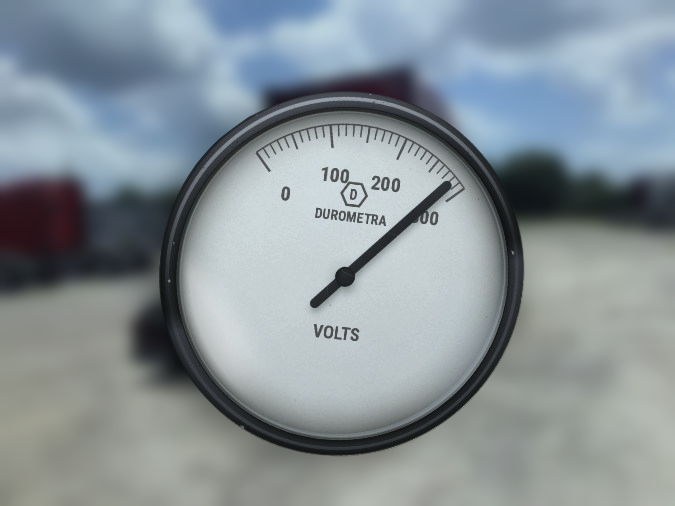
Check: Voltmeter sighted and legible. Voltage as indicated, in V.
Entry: 280 V
